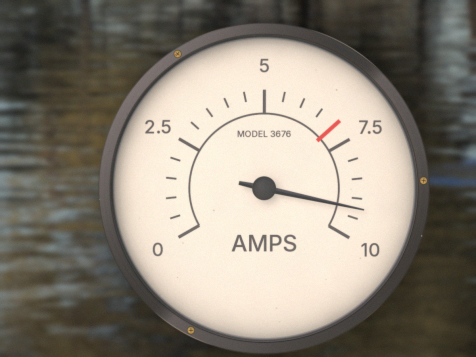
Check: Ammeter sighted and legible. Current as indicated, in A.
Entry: 9.25 A
